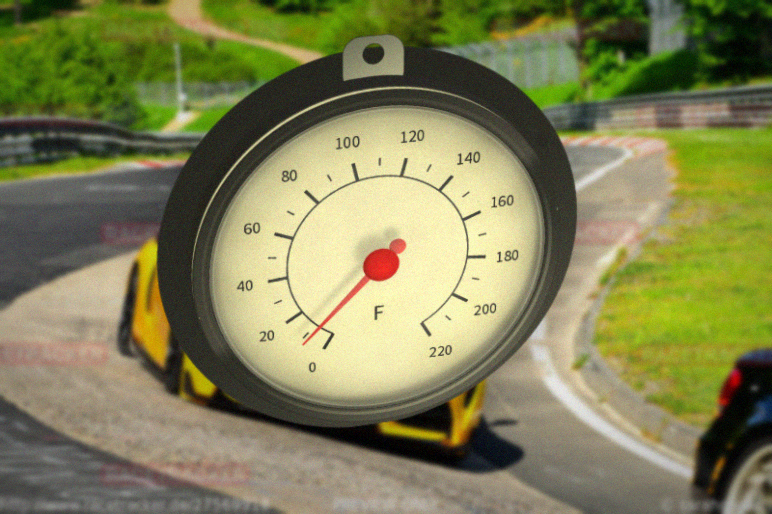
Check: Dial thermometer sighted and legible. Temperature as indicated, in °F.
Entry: 10 °F
